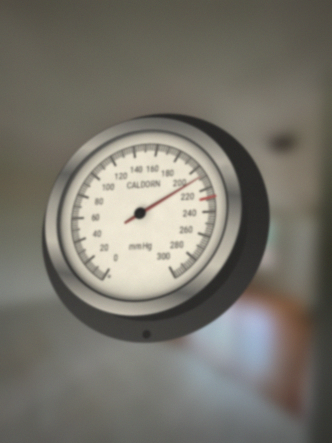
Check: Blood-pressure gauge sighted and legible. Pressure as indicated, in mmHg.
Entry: 210 mmHg
